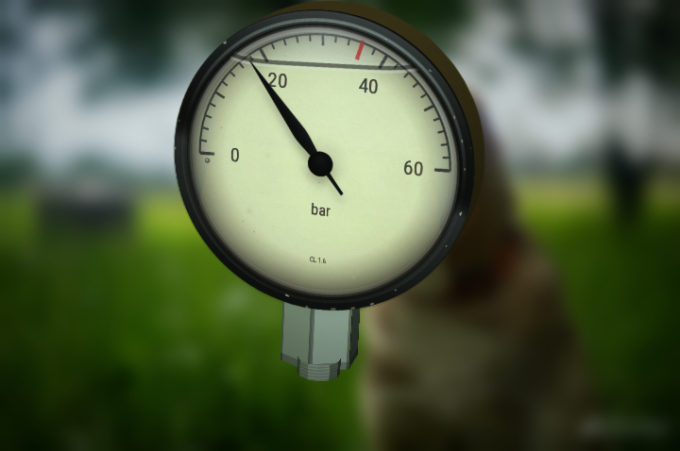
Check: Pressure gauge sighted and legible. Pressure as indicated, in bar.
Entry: 18 bar
